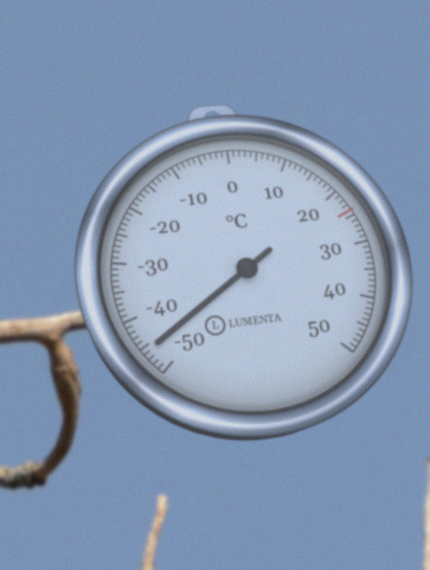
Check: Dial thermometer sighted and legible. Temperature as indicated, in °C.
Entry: -46 °C
